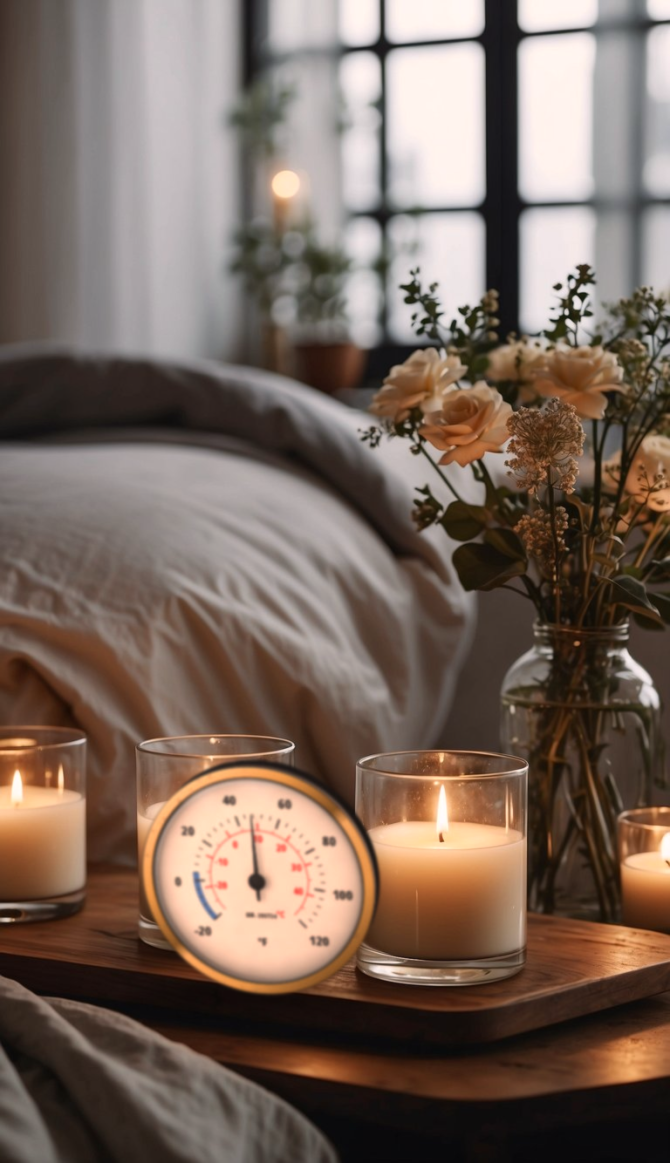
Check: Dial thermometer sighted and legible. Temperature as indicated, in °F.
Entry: 48 °F
